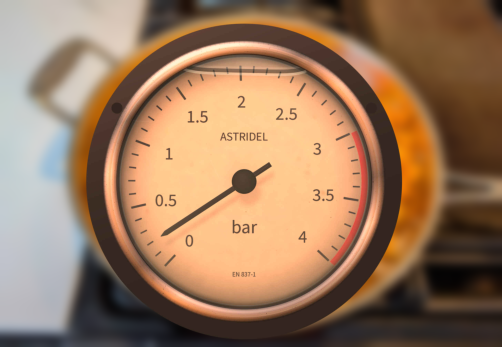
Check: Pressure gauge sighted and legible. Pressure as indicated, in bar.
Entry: 0.2 bar
